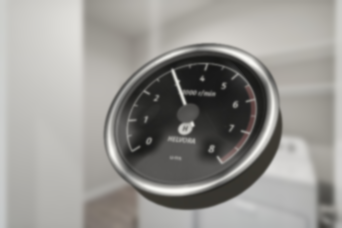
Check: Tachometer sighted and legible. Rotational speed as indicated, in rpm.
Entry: 3000 rpm
